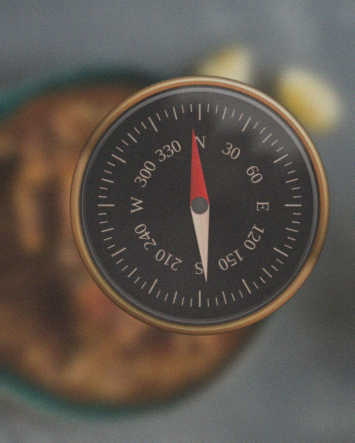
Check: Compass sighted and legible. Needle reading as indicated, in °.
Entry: 355 °
